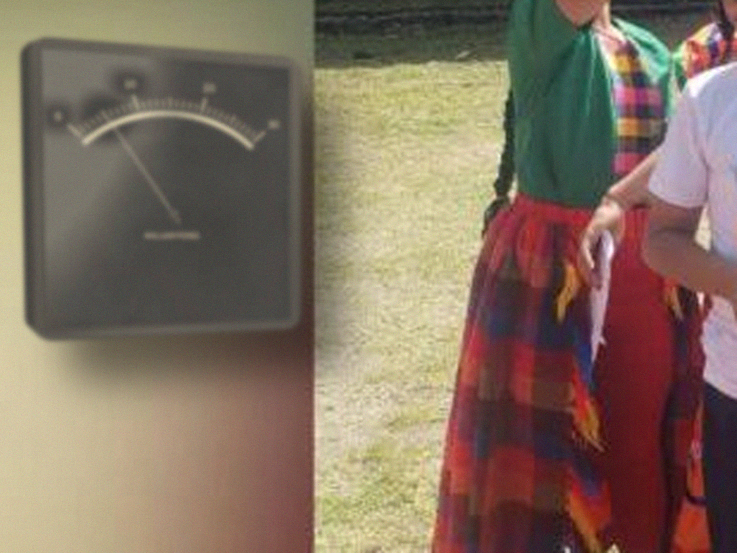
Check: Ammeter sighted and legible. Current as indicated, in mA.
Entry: 5 mA
